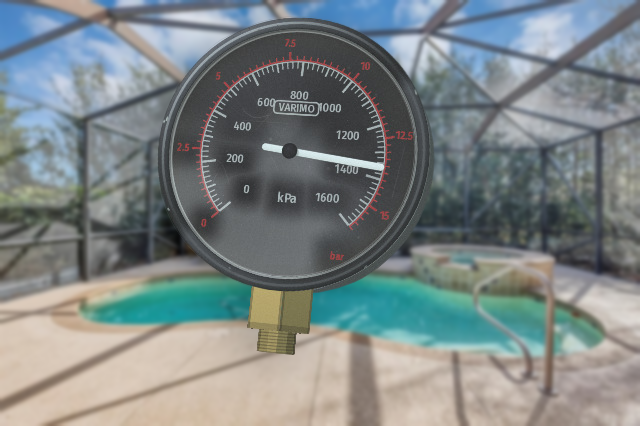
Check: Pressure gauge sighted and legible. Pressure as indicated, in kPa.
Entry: 1360 kPa
